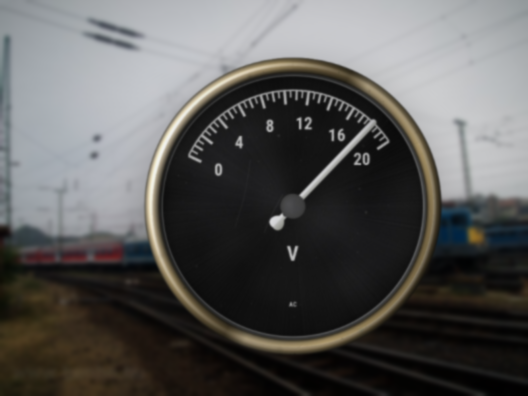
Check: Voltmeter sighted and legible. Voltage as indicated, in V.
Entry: 18 V
